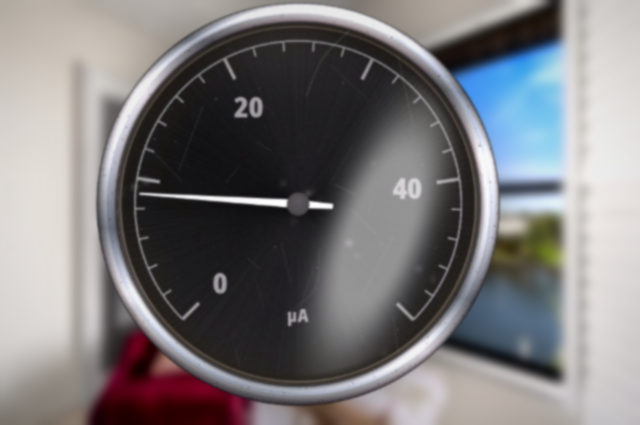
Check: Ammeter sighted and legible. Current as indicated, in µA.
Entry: 9 µA
